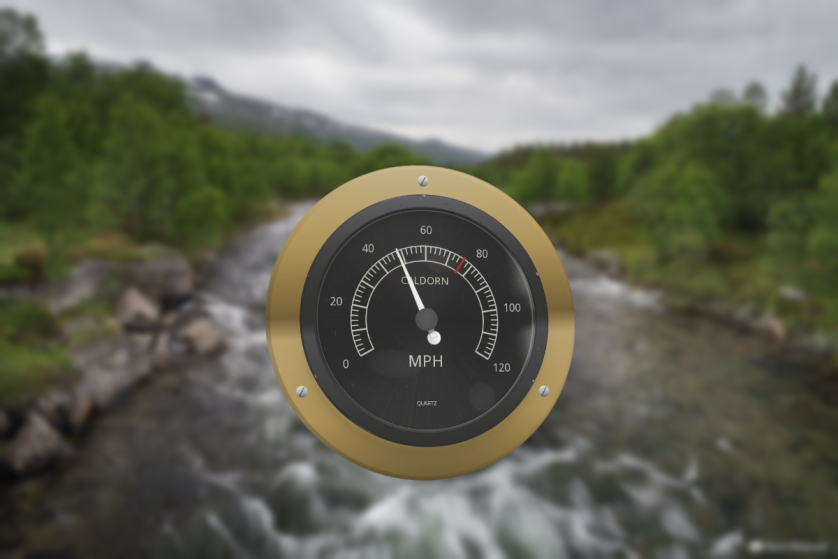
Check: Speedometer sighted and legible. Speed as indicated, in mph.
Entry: 48 mph
